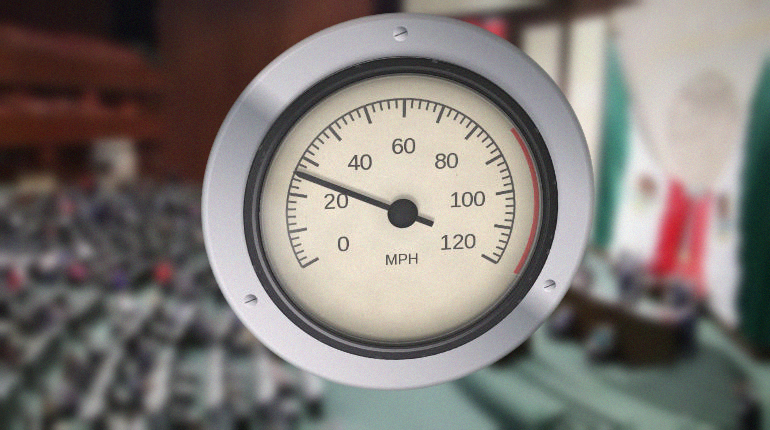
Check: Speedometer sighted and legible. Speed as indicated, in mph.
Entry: 26 mph
